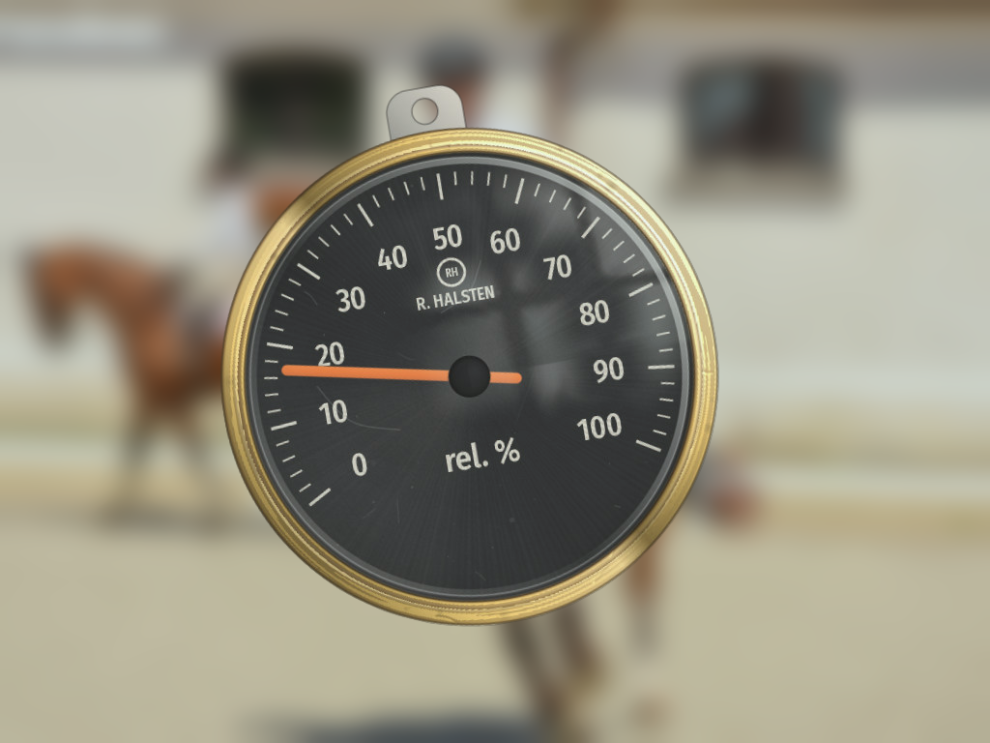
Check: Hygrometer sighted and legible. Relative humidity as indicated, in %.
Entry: 17 %
